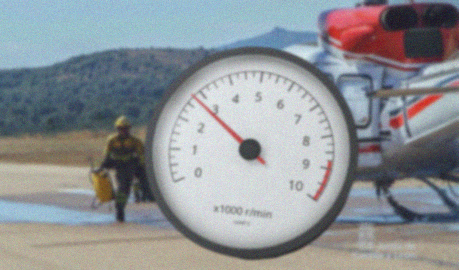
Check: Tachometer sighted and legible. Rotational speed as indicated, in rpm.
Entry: 2750 rpm
